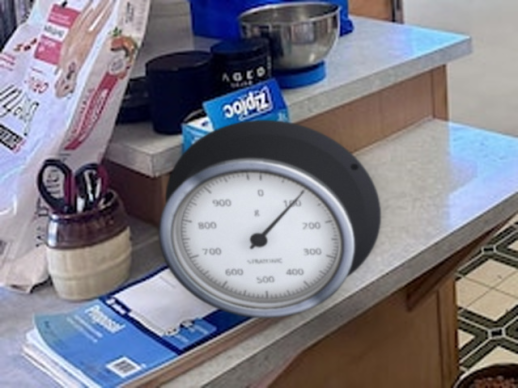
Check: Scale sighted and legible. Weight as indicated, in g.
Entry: 100 g
